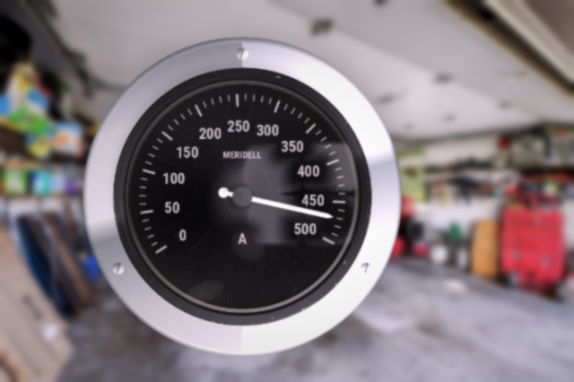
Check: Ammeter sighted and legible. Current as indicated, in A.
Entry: 470 A
